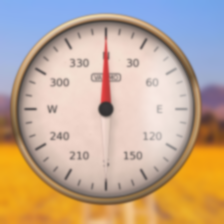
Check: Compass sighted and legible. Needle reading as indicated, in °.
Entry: 0 °
